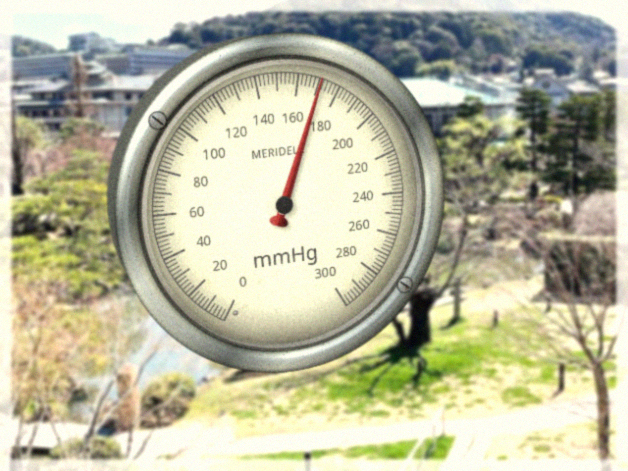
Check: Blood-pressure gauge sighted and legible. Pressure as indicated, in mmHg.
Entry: 170 mmHg
